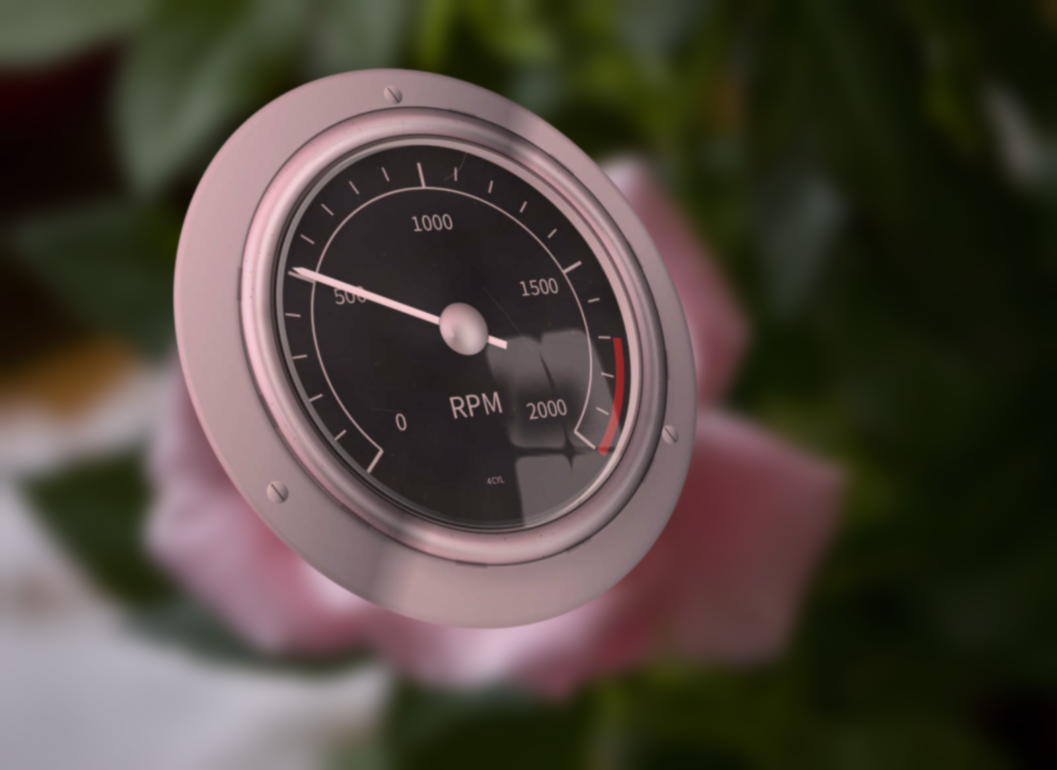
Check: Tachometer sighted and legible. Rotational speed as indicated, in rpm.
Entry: 500 rpm
